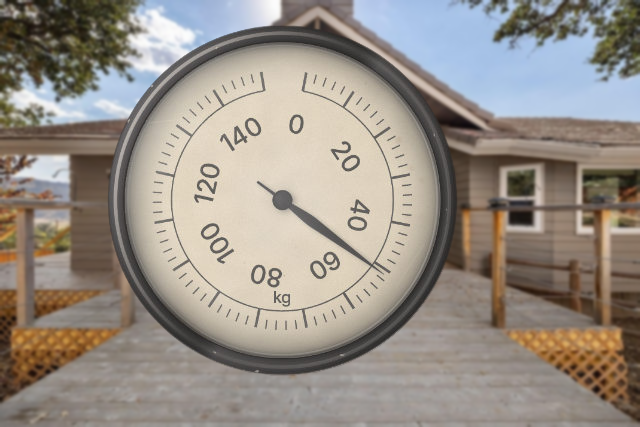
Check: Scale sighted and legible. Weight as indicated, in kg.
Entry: 51 kg
